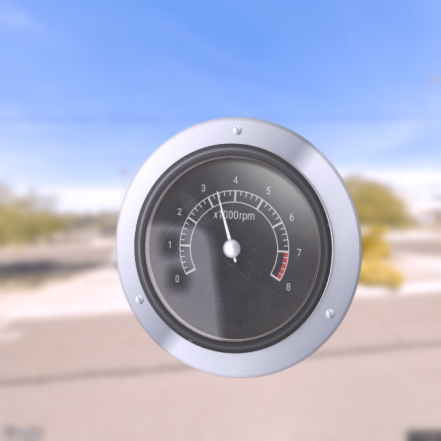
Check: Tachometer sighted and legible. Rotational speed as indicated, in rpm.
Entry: 3400 rpm
